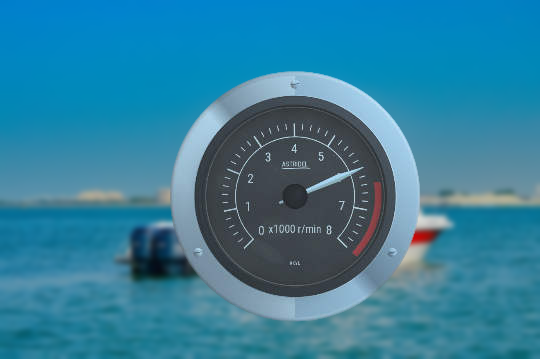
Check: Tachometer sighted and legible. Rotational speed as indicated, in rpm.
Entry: 6000 rpm
